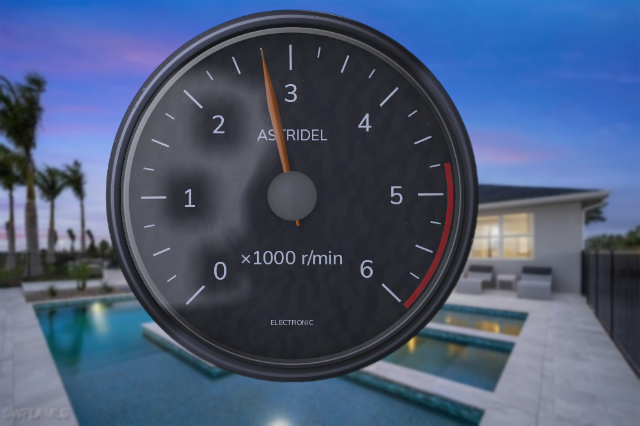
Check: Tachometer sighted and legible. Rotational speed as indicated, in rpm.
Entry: 2750 rpm
